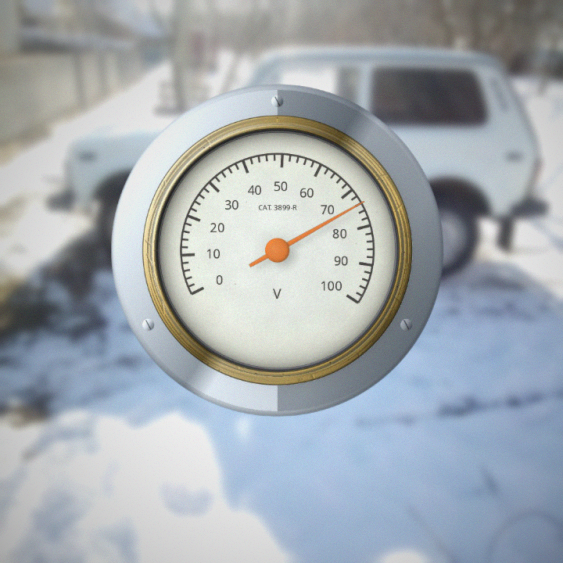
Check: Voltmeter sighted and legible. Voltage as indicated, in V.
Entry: 74 V
